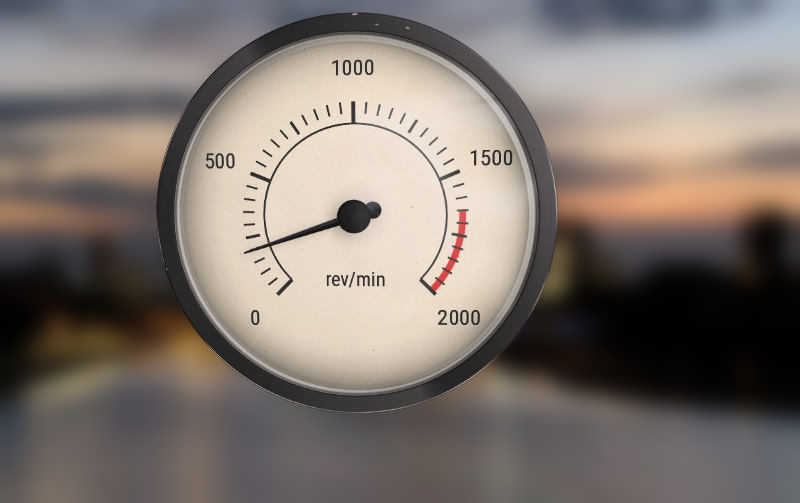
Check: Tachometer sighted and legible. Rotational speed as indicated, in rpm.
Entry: 200 rpm
